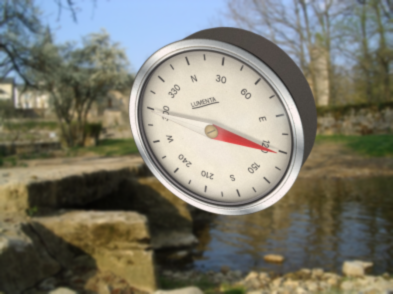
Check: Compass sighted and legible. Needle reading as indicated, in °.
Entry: 120 °
